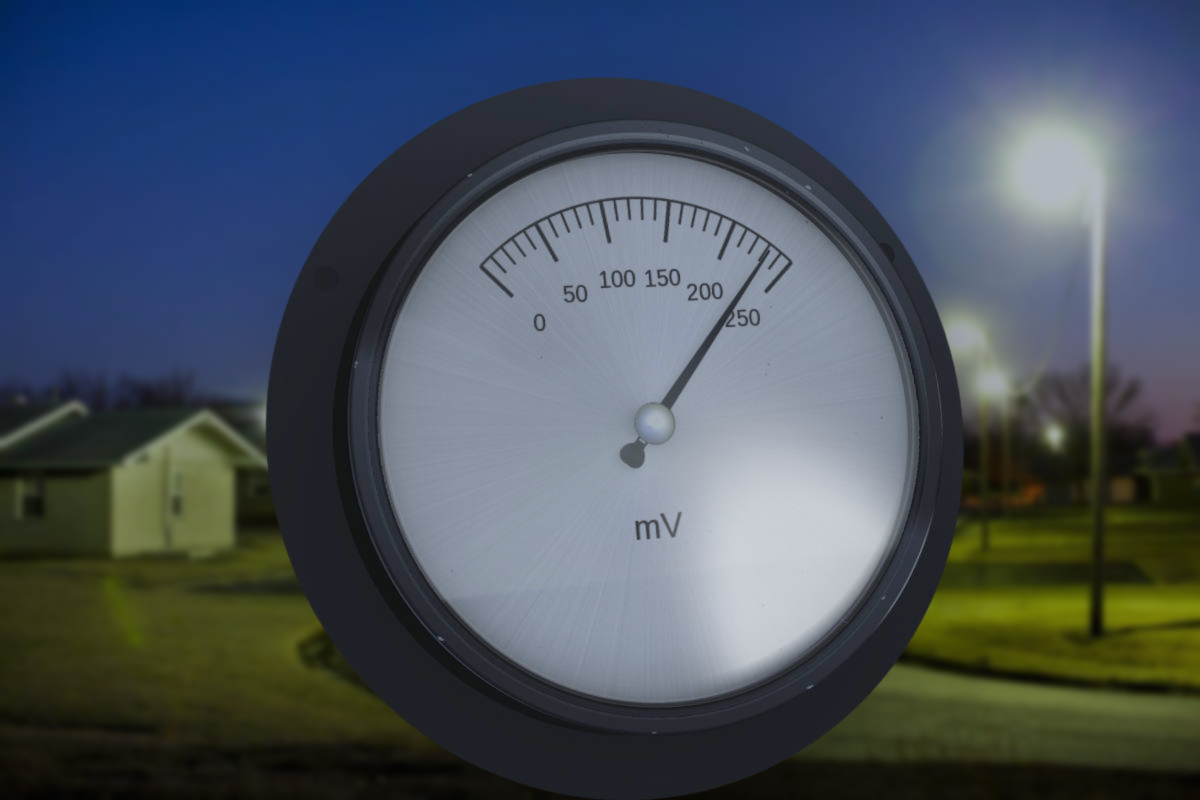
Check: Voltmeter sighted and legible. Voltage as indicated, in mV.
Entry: 230 mV
